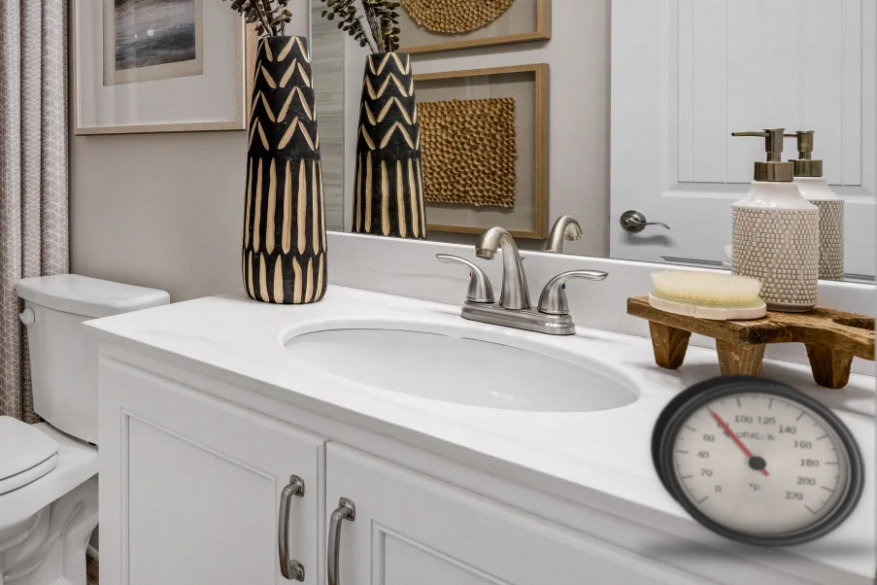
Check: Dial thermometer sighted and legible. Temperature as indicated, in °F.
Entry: 80 °F
